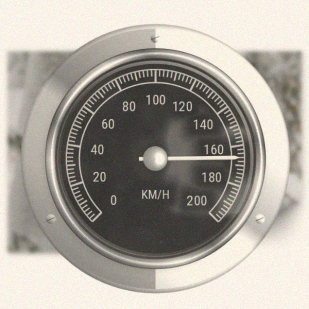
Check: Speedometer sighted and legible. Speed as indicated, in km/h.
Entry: 166 km/h
